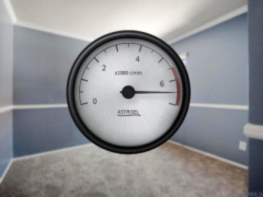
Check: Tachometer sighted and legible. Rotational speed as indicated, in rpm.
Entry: 6500 rpm
